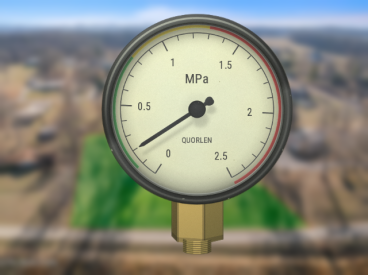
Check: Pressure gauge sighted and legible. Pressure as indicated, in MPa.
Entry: 0.2 MPa
